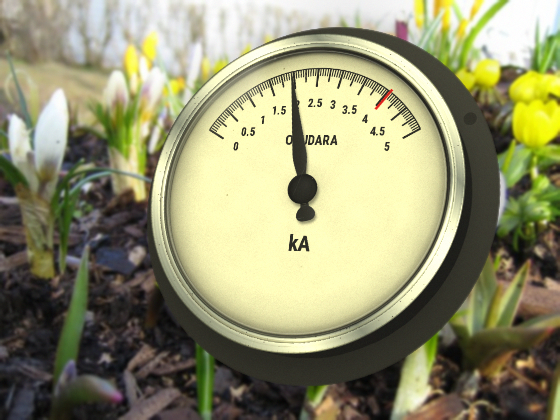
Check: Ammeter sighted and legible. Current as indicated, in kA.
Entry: 2 kA
